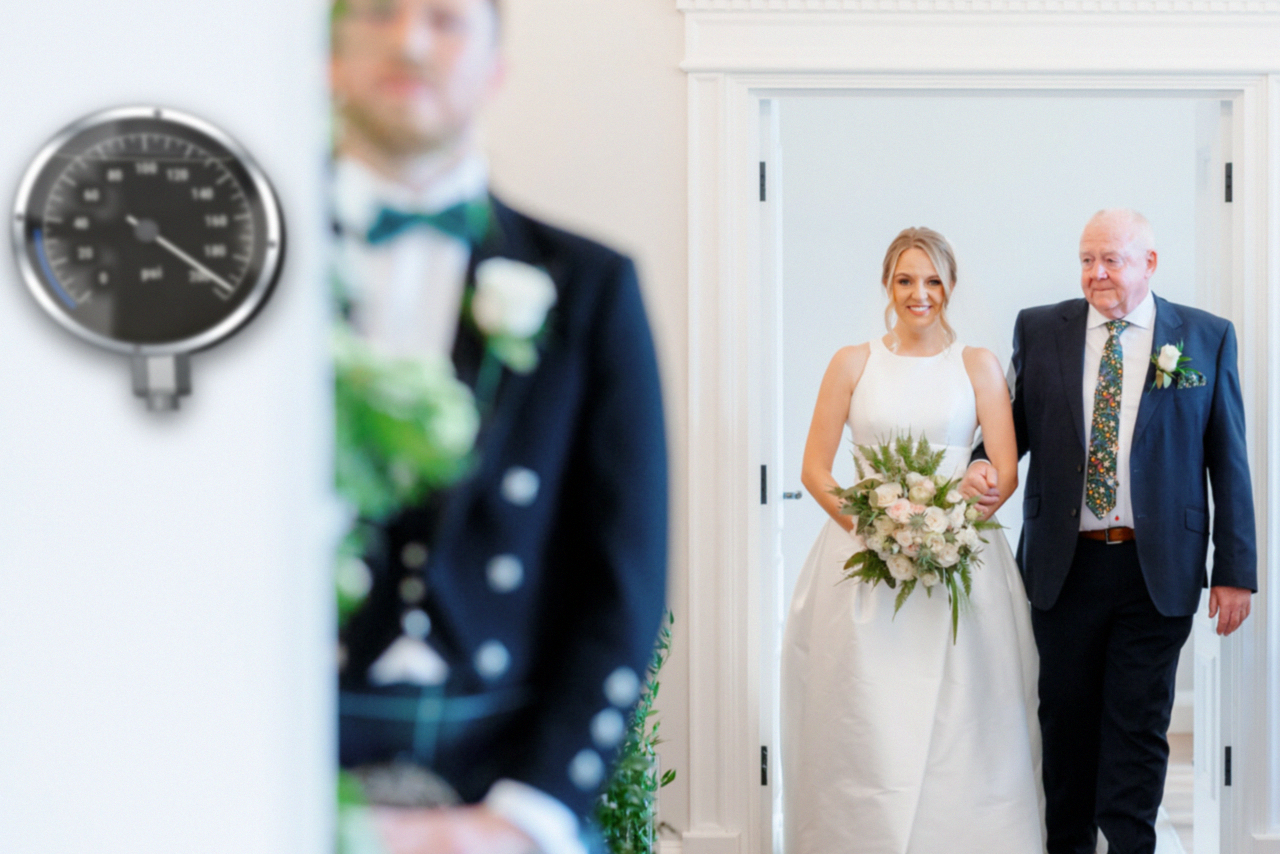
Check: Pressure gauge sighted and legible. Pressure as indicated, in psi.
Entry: 195 psi
